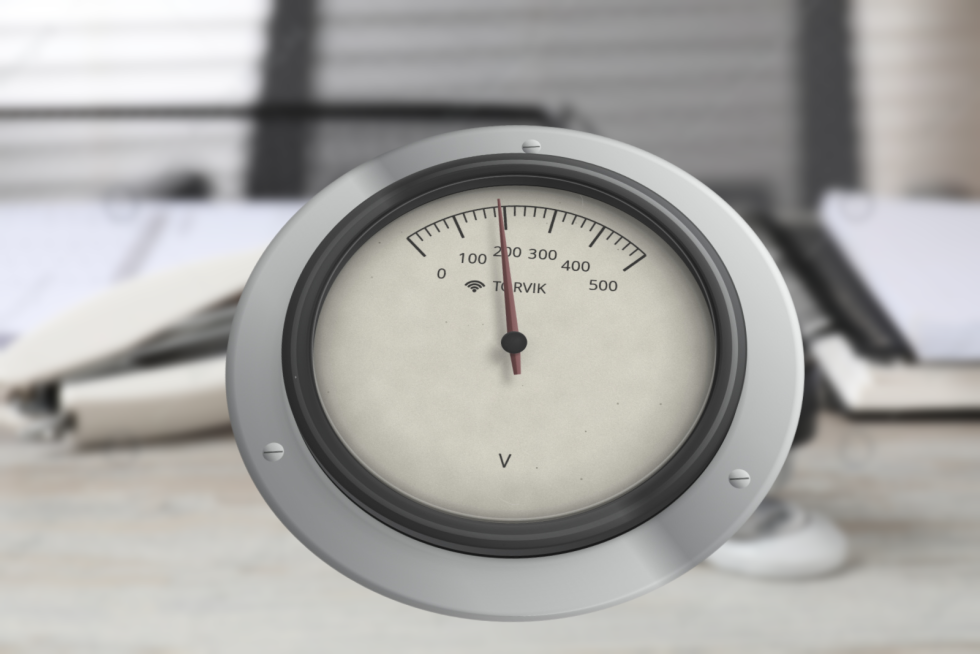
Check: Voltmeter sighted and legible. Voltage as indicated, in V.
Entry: 190 V
